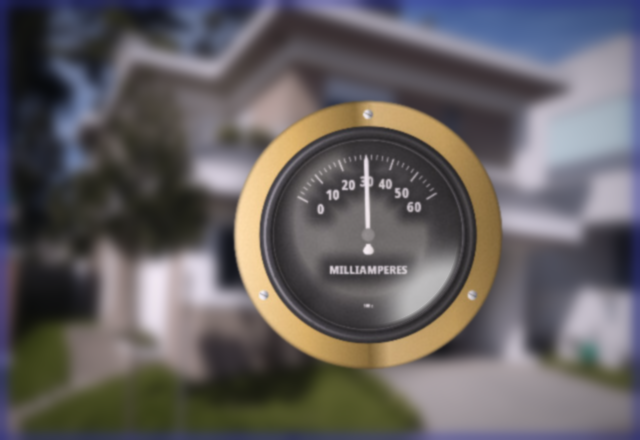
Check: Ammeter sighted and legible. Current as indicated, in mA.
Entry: 30 mA
